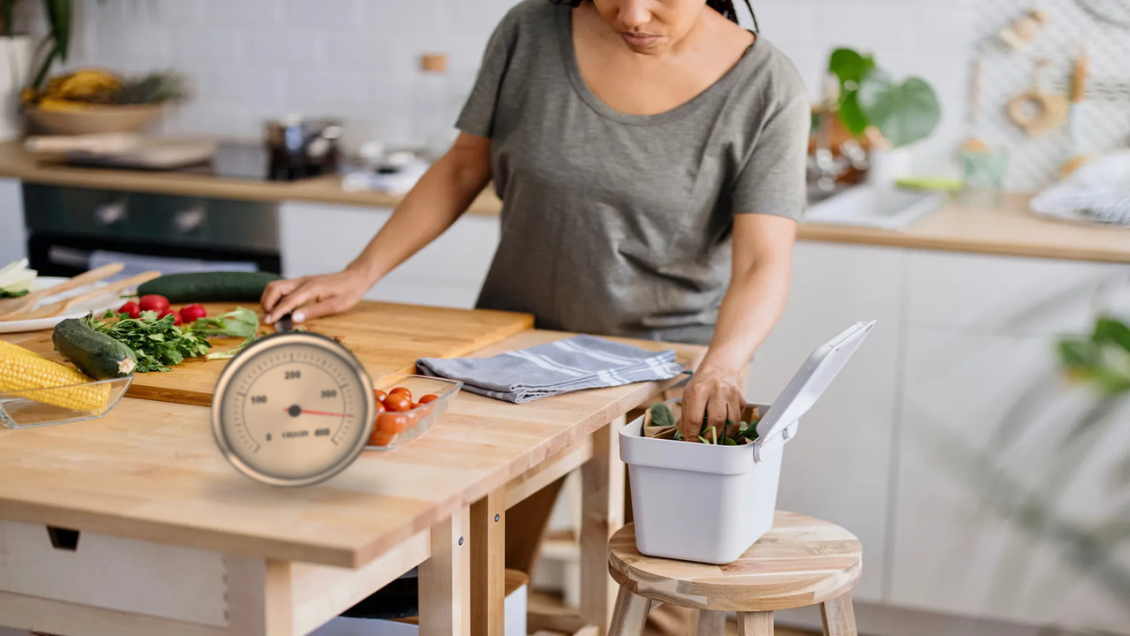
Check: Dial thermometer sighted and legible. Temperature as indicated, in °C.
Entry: 350 °C
